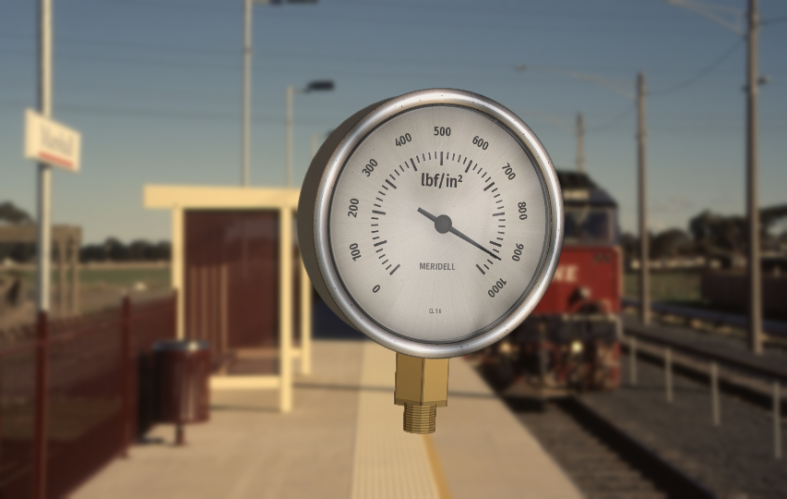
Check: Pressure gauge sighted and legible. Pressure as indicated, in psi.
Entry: 940 psi
